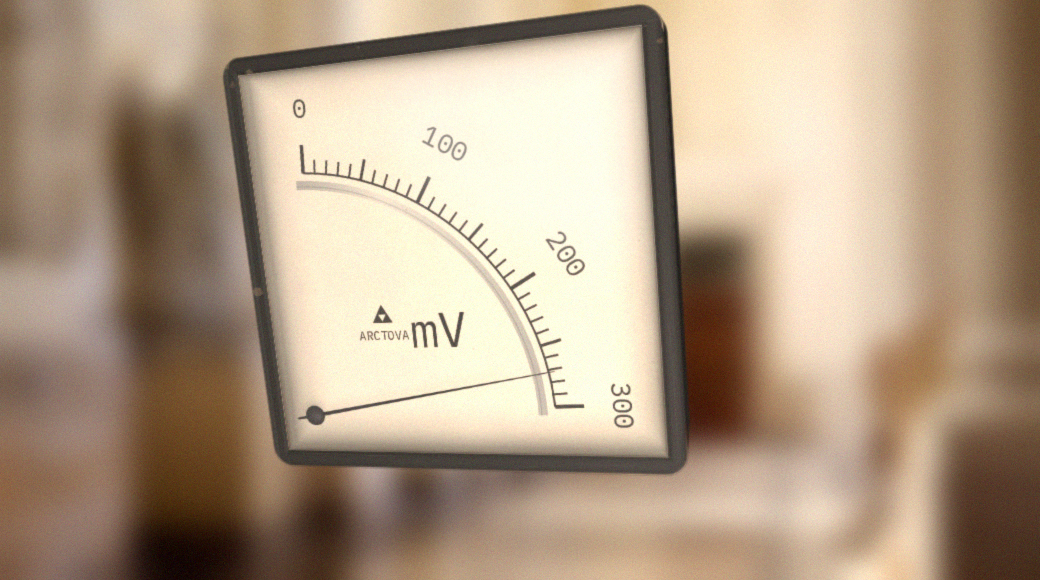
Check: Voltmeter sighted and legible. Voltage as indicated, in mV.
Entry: 270 mV
